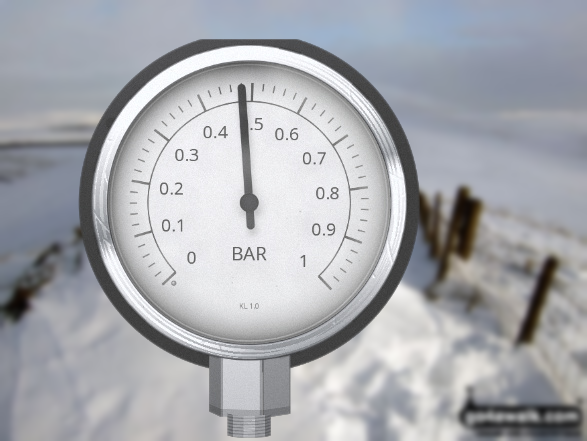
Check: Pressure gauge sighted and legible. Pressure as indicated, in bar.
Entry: 0.48 bar
